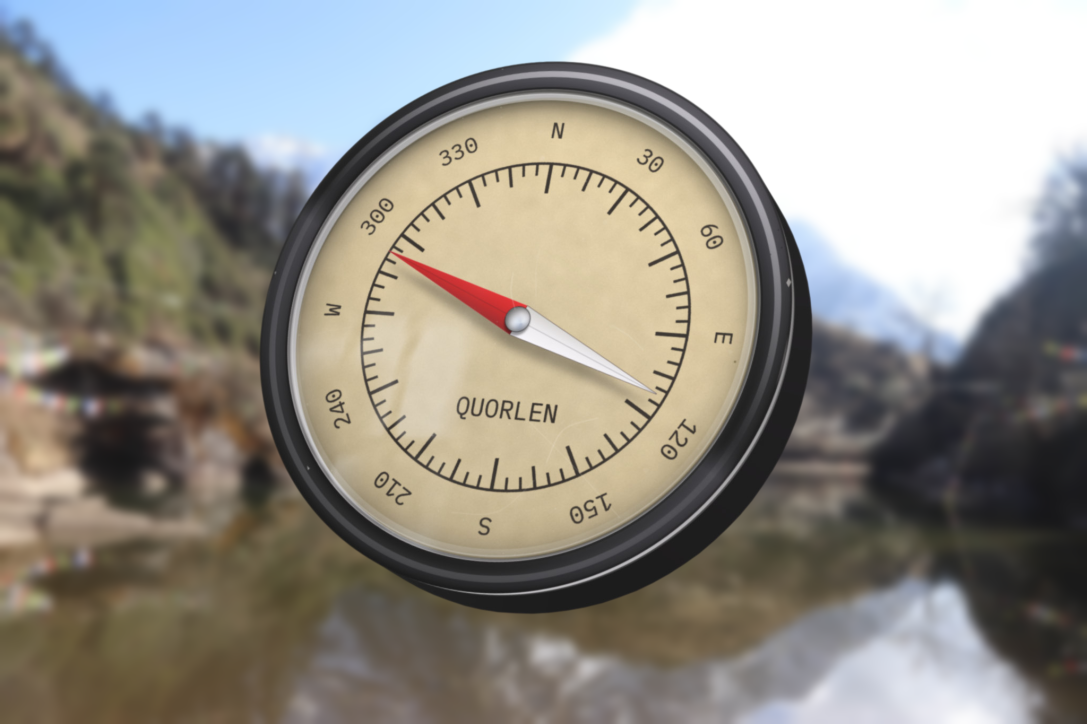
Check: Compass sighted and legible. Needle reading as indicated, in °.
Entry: 292.5 °
